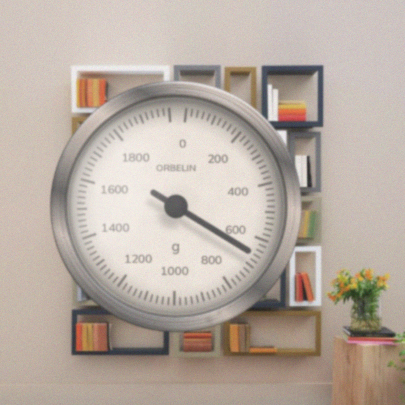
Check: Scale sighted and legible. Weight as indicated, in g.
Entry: 660 g
